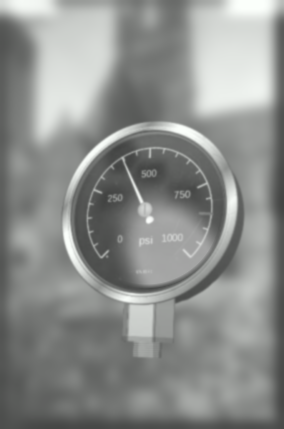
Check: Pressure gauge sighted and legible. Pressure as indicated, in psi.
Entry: 400 psi
